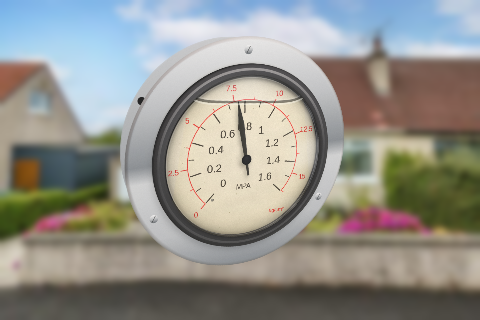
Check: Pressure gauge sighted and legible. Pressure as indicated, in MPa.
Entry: 0.75 MPa
